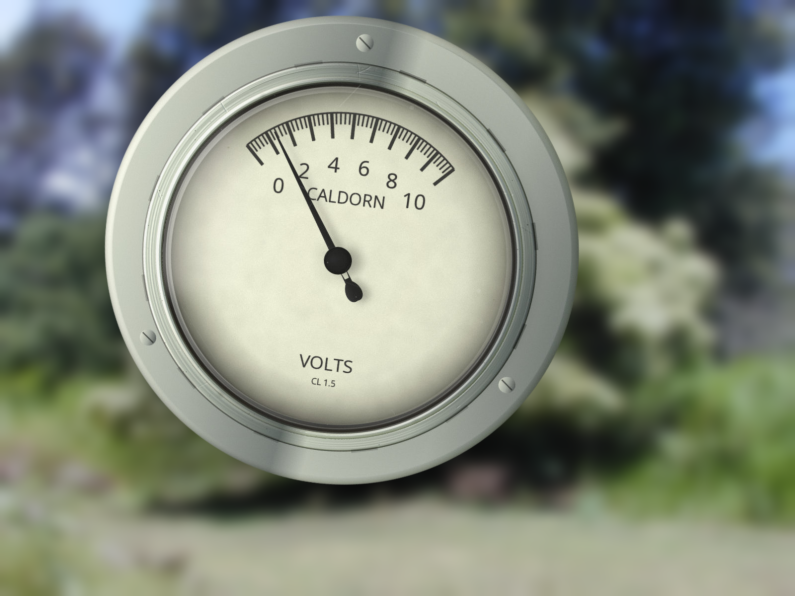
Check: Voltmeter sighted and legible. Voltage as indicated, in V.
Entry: 1.4 V
